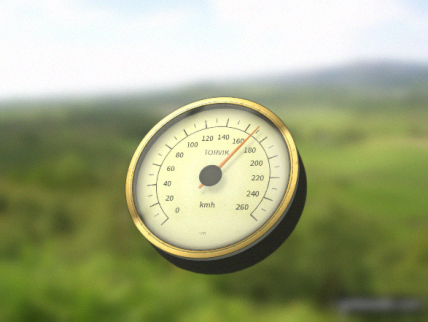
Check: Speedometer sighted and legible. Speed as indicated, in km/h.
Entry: 170 km/h
